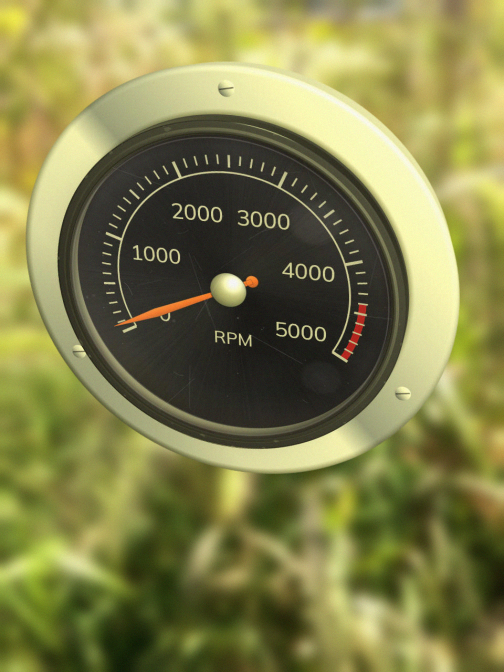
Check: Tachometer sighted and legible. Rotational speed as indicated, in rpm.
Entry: 100 rpm
